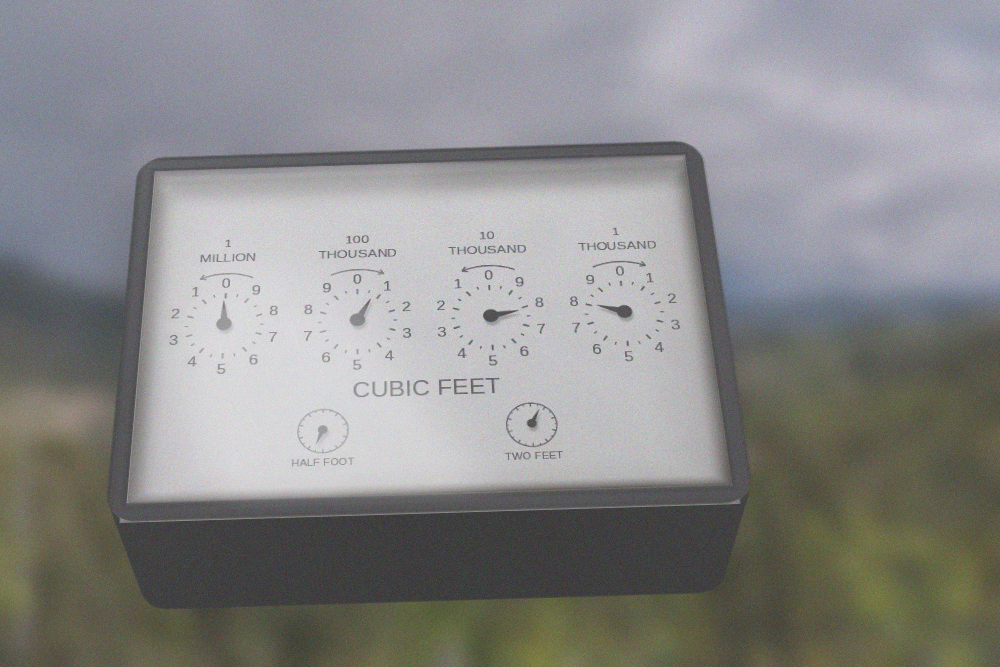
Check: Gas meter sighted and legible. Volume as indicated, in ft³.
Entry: 7800 ft³
